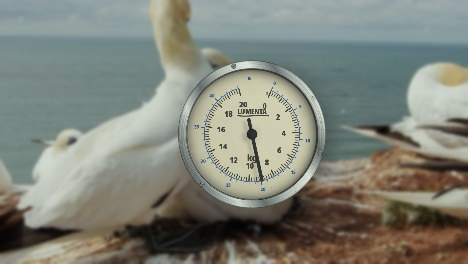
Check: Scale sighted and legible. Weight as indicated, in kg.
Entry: 9 kg
